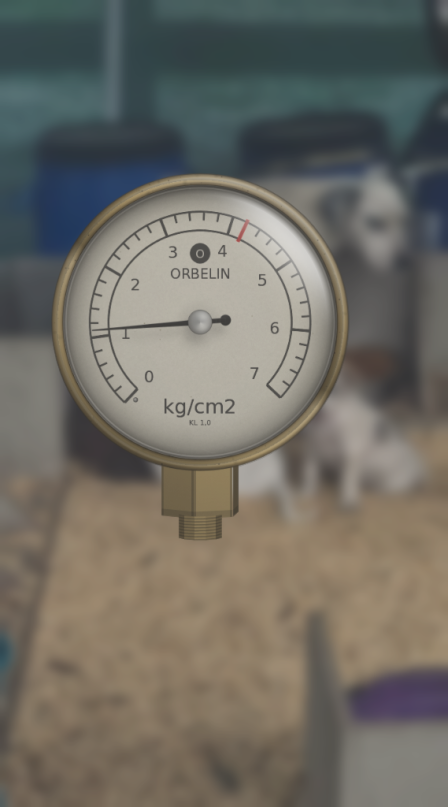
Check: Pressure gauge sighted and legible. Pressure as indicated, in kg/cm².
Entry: 1.1 kg/cm²
